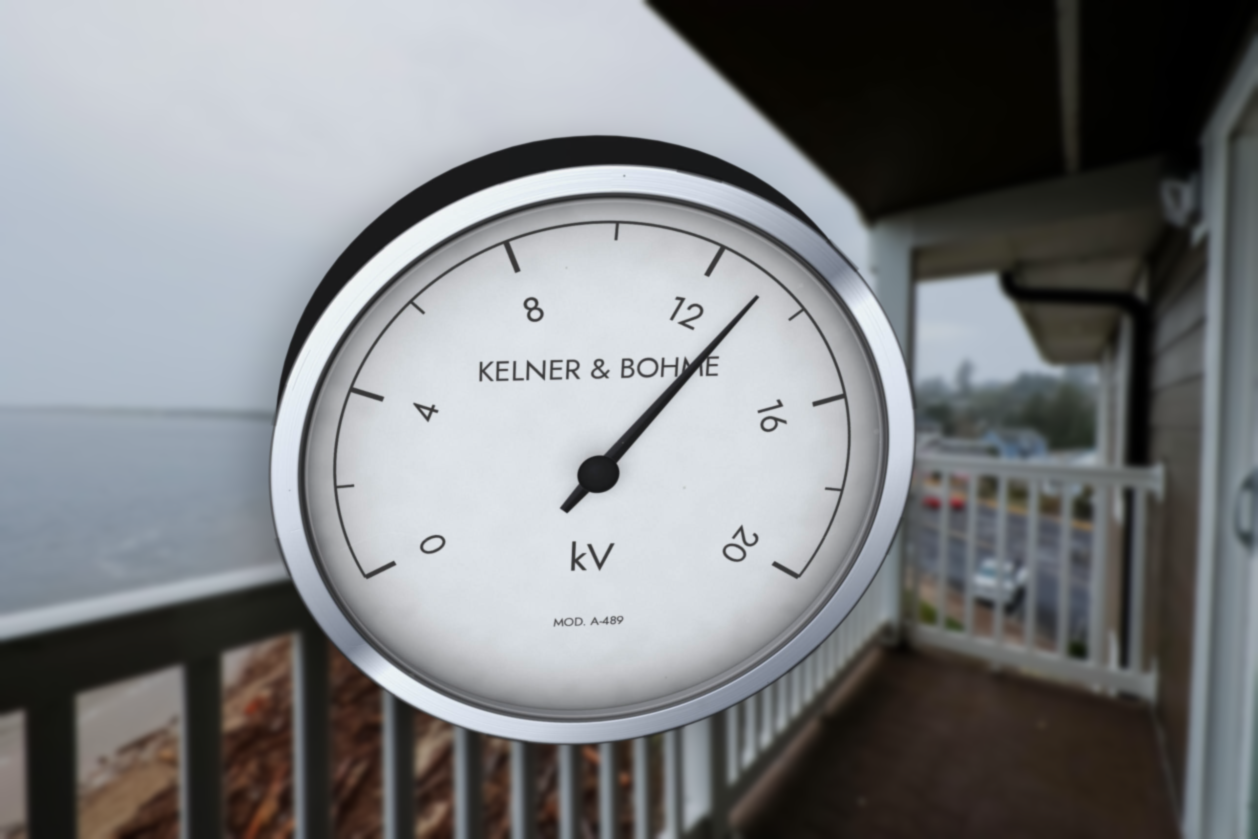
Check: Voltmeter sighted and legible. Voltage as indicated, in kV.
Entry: 13 kV
